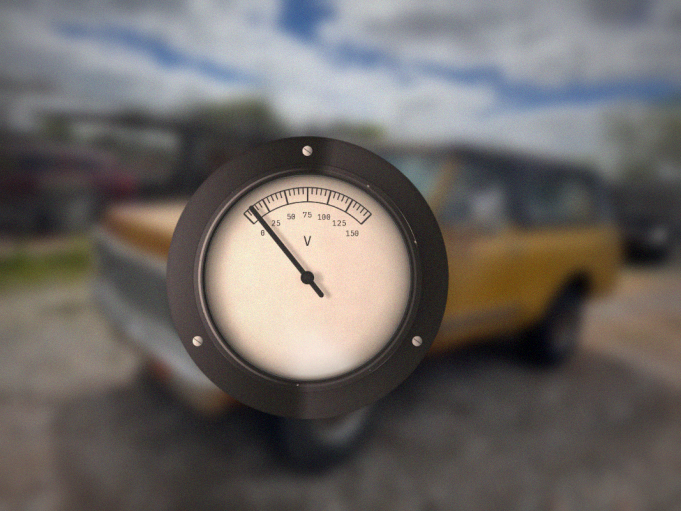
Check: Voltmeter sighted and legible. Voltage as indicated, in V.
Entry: 10 V
